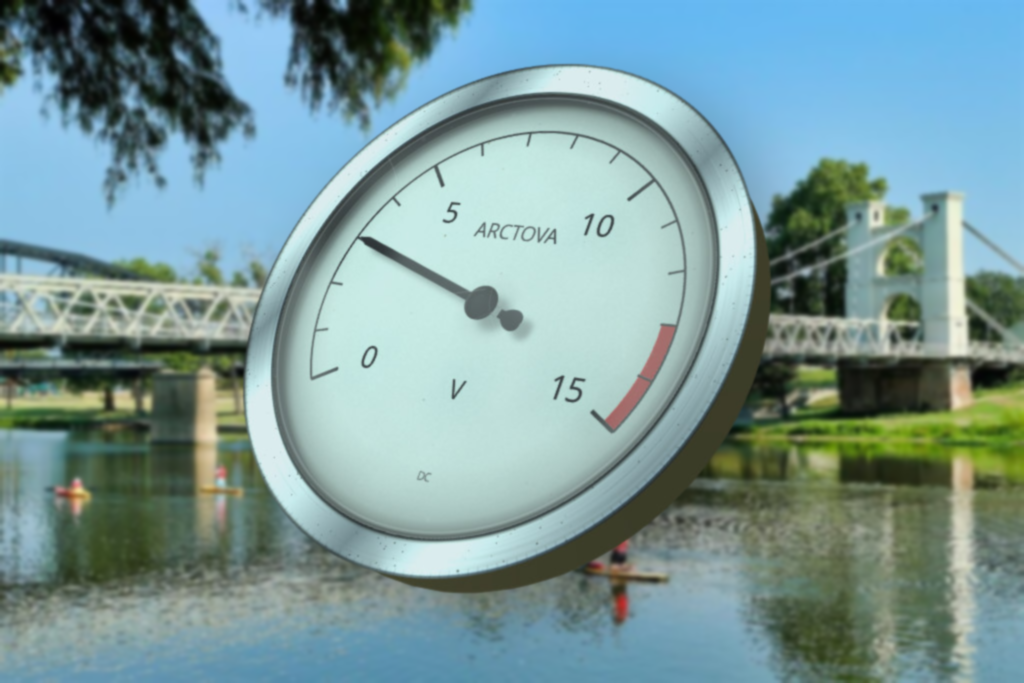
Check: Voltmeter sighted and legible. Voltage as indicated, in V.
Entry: 3 V
